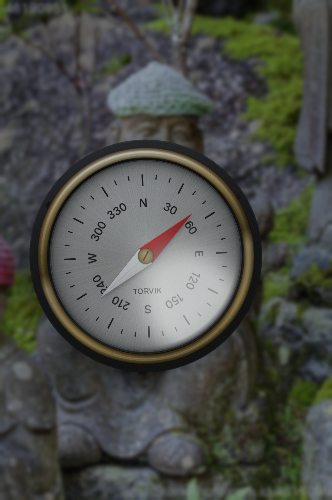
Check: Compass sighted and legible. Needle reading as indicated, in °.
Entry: 50 °
